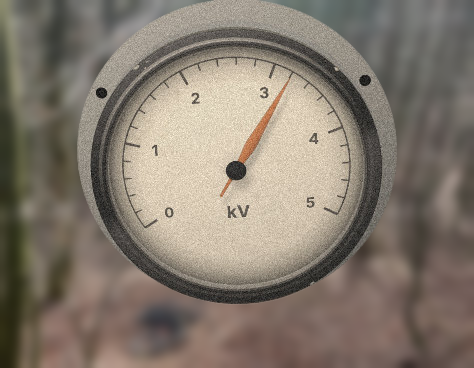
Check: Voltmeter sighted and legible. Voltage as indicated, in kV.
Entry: 3.2 kV
